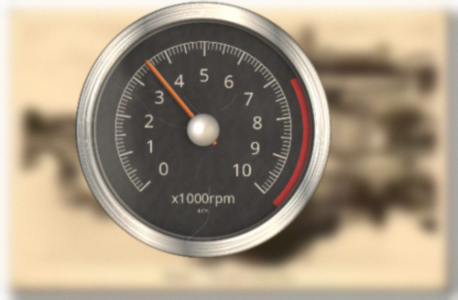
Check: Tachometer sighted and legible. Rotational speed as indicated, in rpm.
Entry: 3500 rpm
